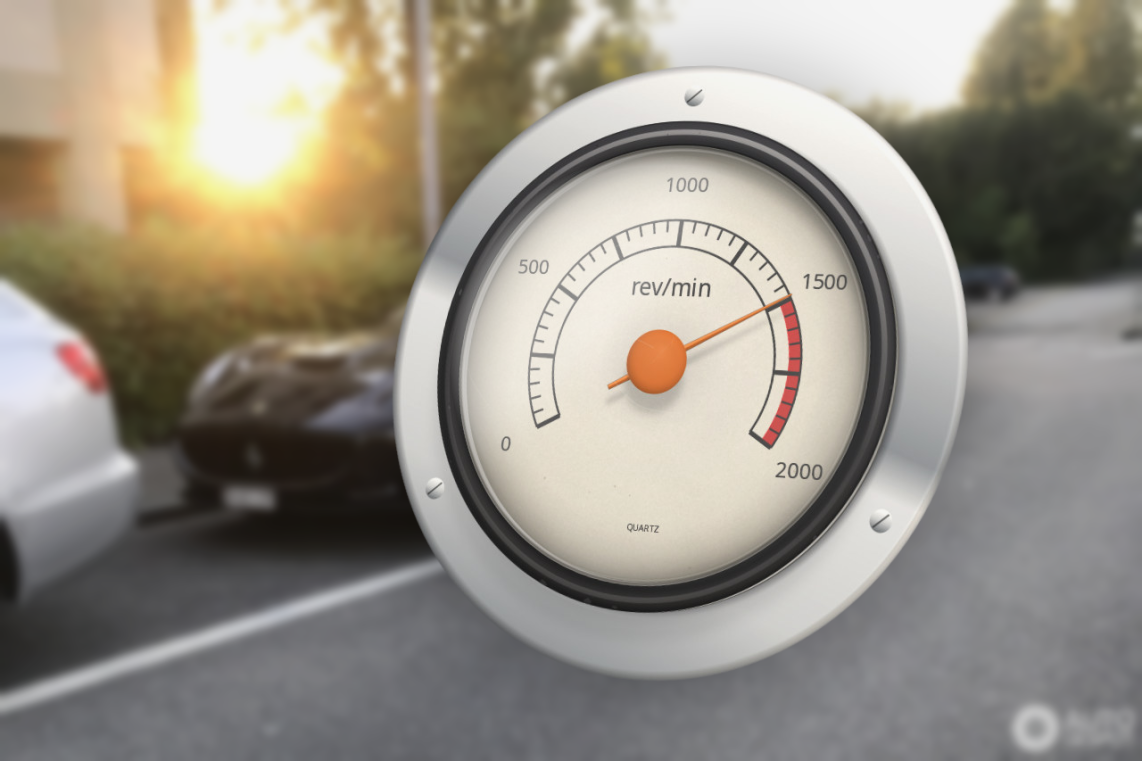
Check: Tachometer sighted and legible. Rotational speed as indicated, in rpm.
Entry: 1500 rpm
